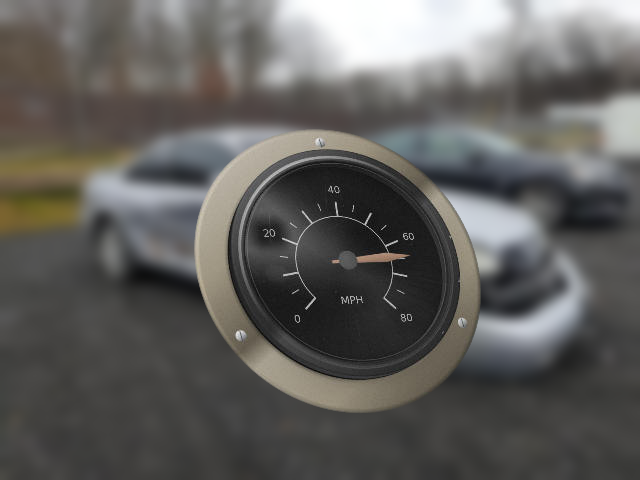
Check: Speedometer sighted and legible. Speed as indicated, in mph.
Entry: 65 mph
